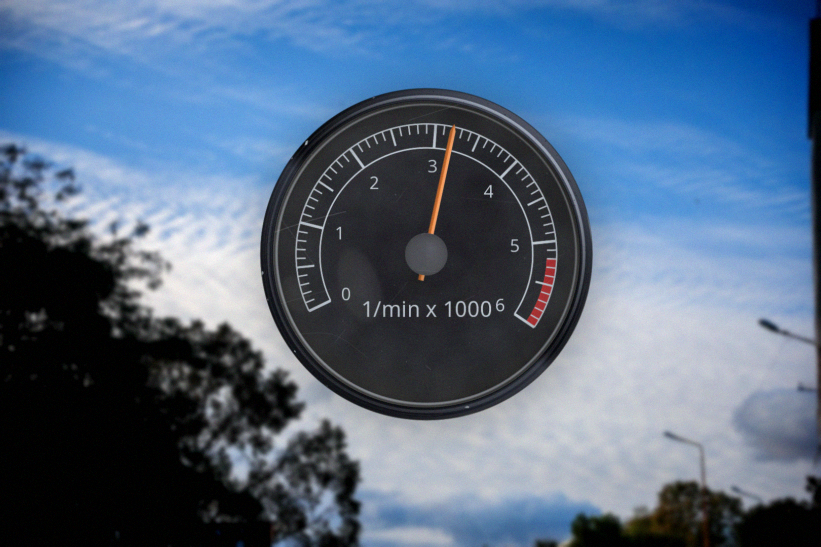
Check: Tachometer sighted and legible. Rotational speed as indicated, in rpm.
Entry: 3200 rpm
